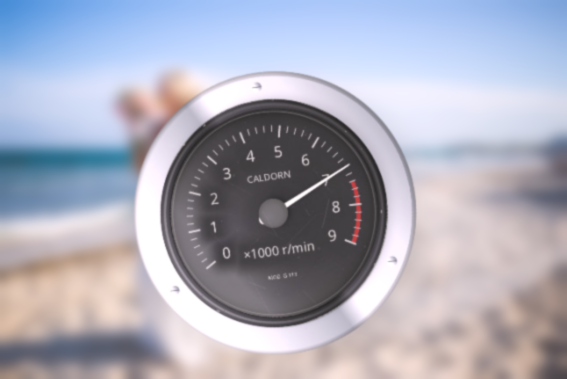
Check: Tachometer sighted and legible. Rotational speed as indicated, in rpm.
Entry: 7000 rpm
